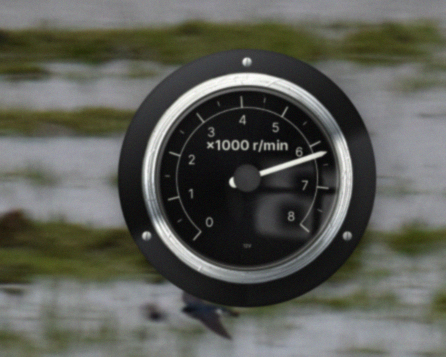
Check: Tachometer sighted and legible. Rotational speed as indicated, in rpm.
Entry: 6250 rpm
